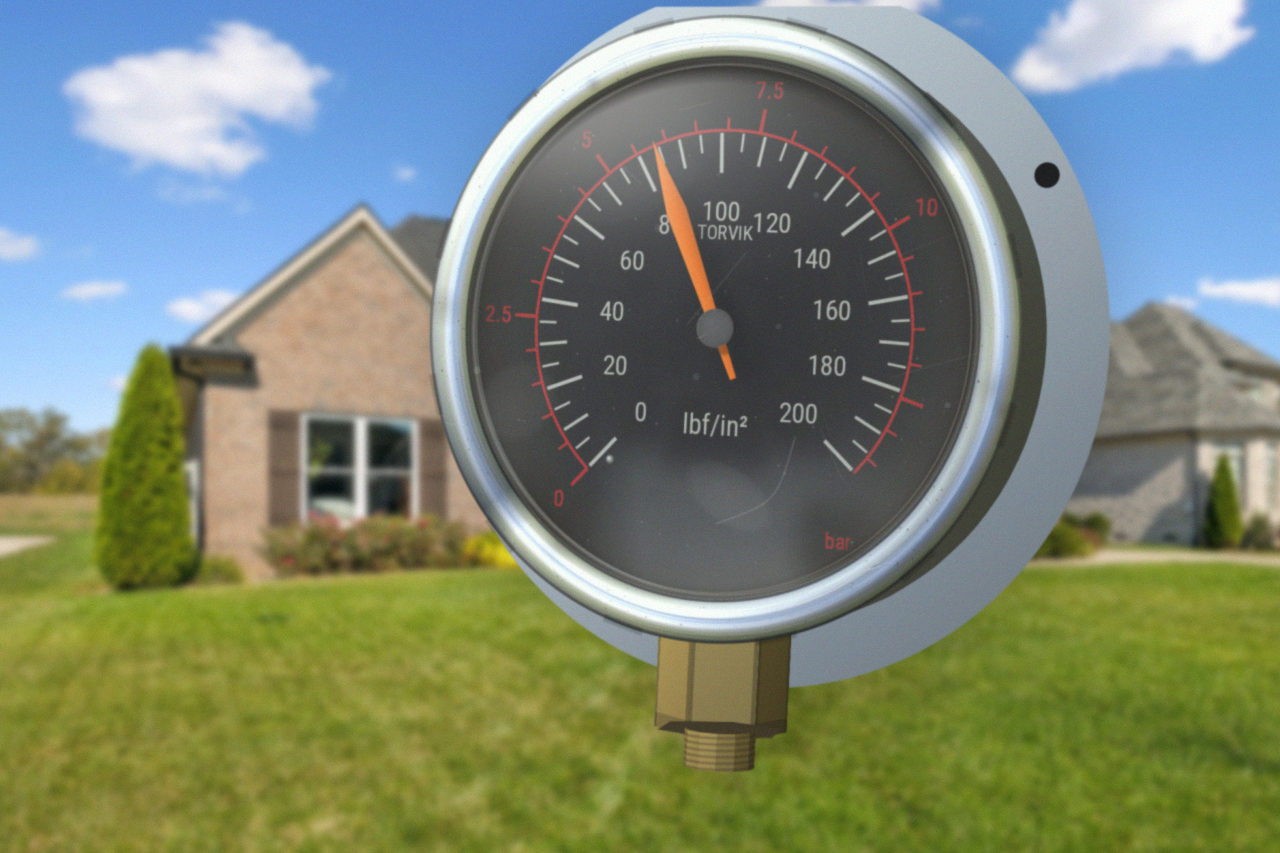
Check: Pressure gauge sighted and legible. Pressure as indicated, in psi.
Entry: 85 psi
